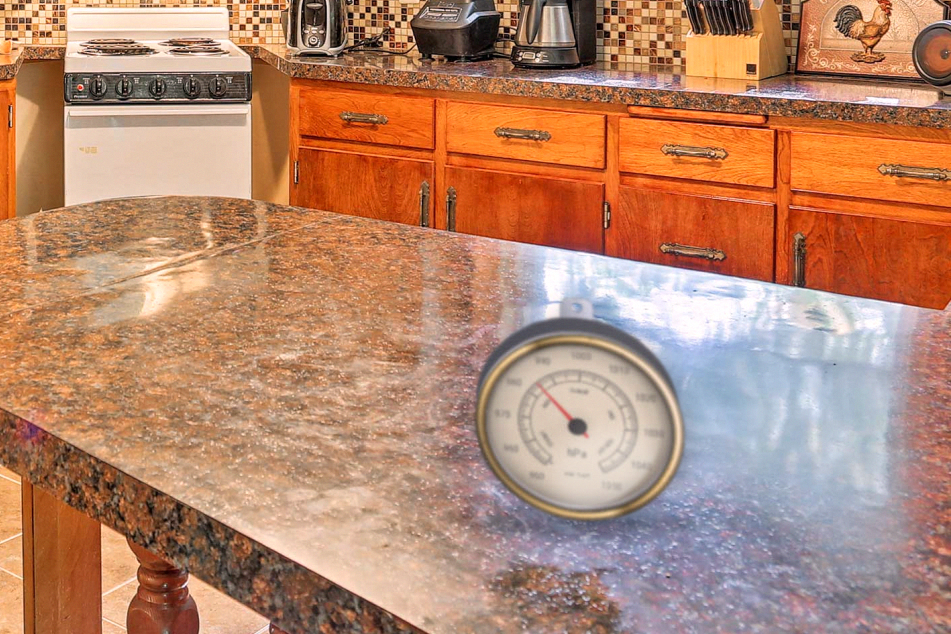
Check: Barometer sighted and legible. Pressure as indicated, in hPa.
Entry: 985 hPa
